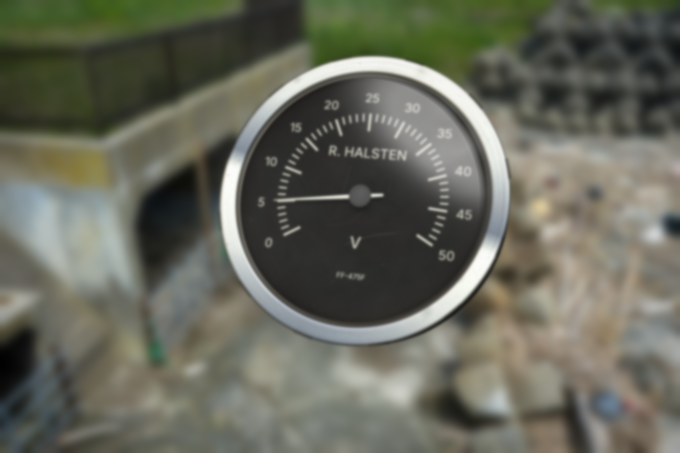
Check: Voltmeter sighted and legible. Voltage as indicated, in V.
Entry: 5 V
